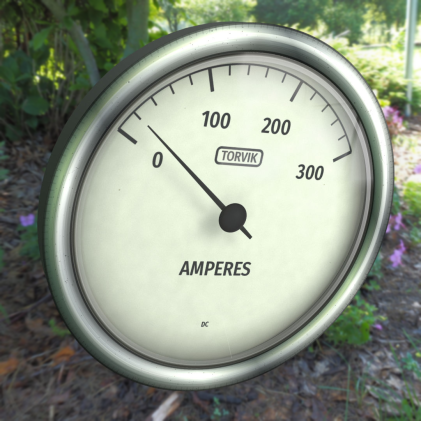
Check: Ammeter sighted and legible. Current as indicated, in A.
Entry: 20 A
